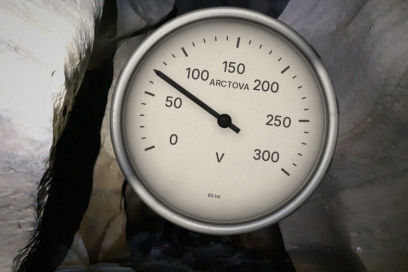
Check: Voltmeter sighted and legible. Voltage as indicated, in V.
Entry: 70 V
